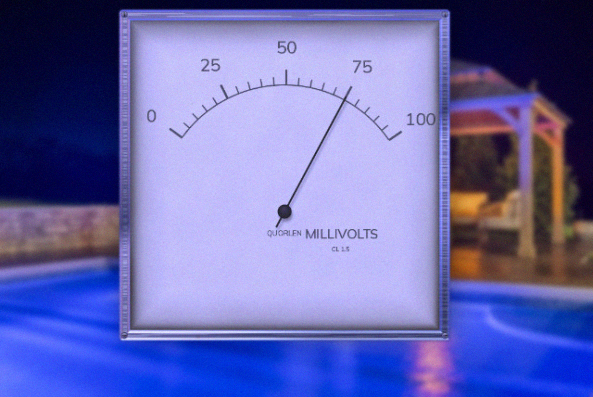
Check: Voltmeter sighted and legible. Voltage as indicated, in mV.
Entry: 75 mV
